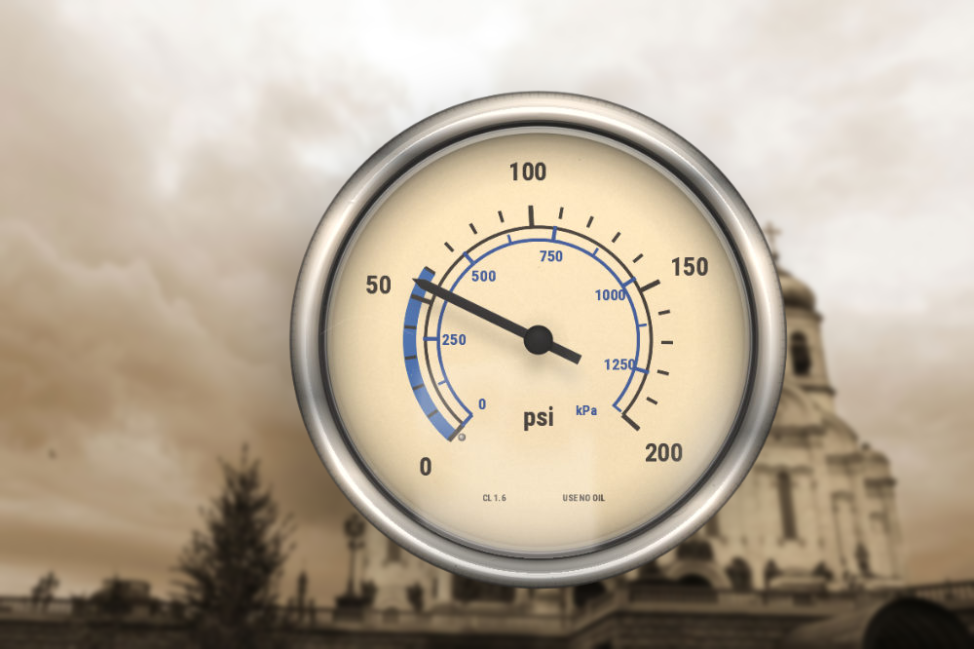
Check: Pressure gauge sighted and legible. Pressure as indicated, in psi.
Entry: 55 psi
